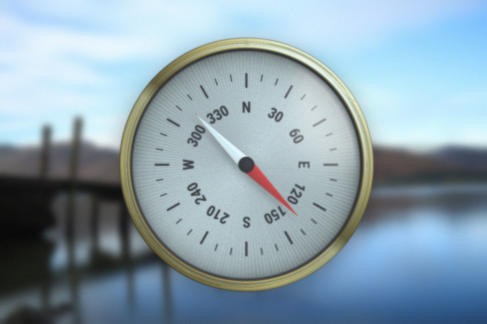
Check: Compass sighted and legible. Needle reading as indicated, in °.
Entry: 135 °
